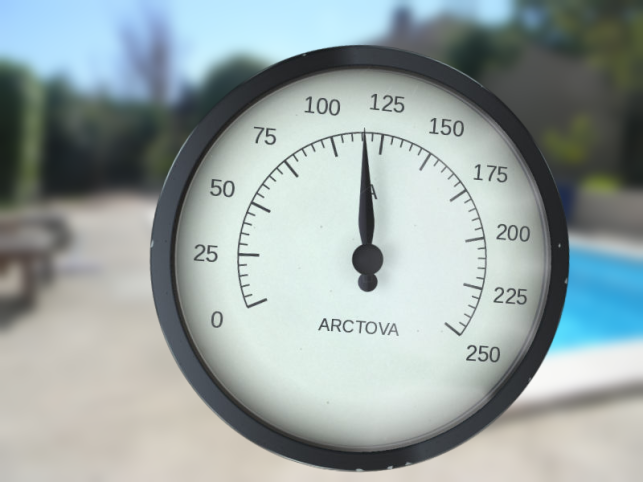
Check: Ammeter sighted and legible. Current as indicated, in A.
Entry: 115 A
